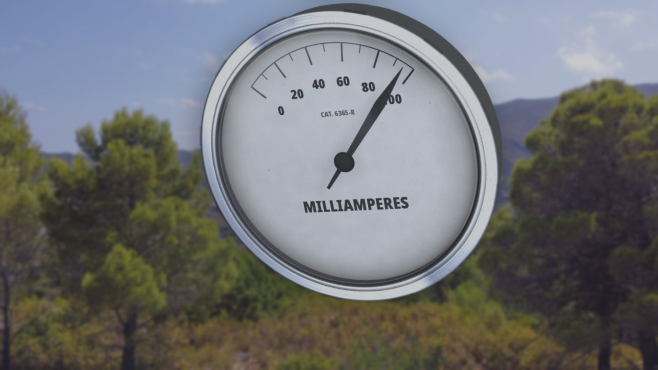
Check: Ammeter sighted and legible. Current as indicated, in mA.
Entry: 95 mA
